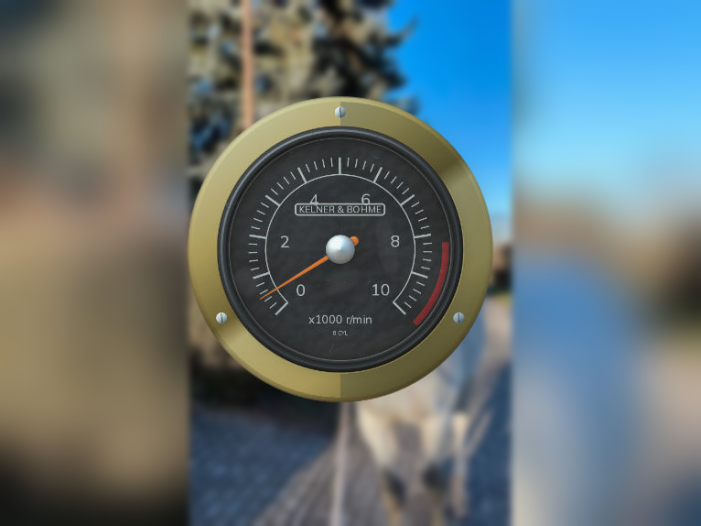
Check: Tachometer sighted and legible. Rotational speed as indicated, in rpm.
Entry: 500 rpm
